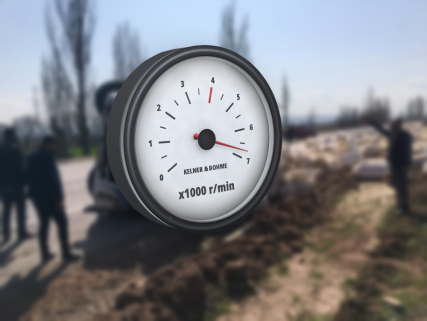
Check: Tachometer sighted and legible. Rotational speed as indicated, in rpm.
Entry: 6750 rpm
